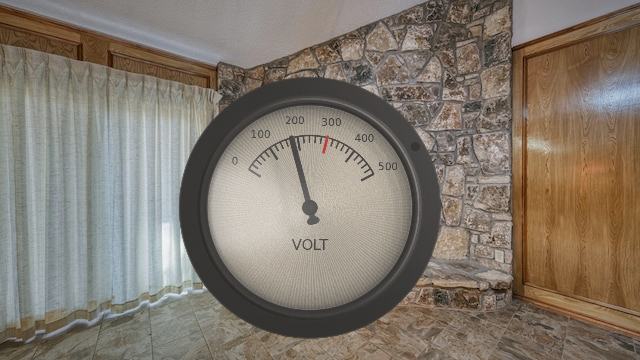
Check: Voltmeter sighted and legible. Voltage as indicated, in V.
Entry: 180 V
